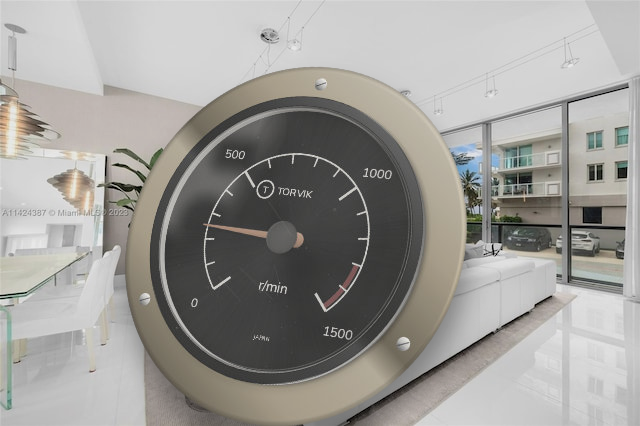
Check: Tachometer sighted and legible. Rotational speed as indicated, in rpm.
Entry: 250 rpm
